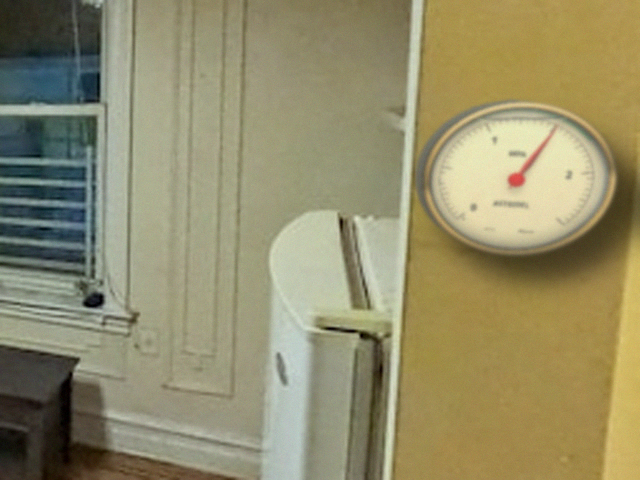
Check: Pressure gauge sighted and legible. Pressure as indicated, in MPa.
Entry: 1.5 MPa
